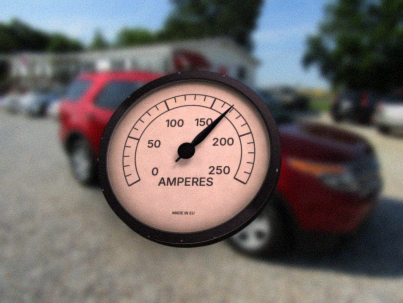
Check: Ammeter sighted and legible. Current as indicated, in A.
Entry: 170 A
